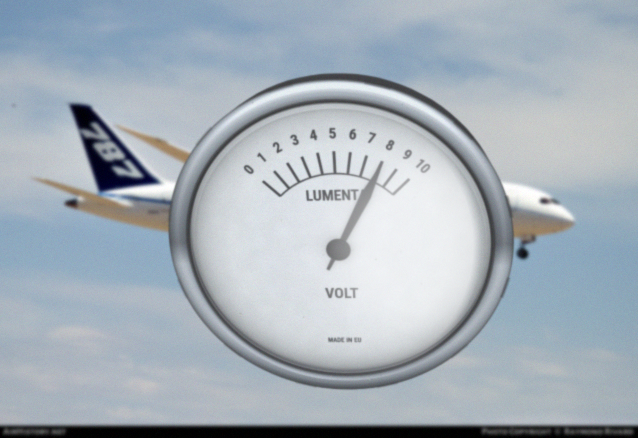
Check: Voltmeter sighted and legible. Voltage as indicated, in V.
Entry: 8 V
